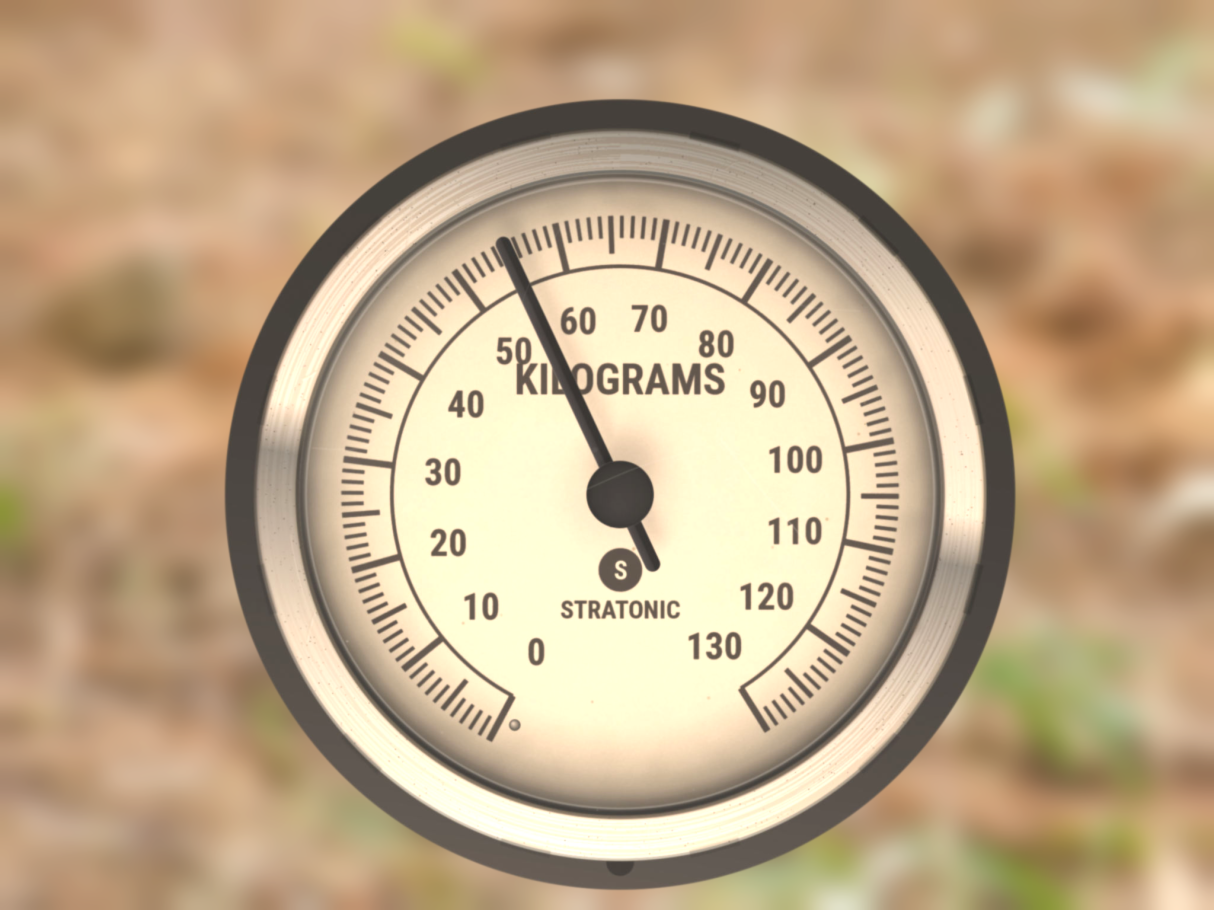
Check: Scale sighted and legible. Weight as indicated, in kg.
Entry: 55 kg
